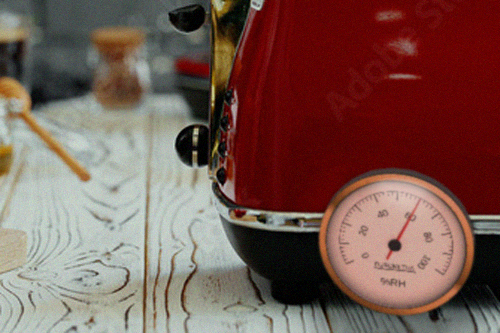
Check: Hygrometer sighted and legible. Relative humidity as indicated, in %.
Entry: 60 %
